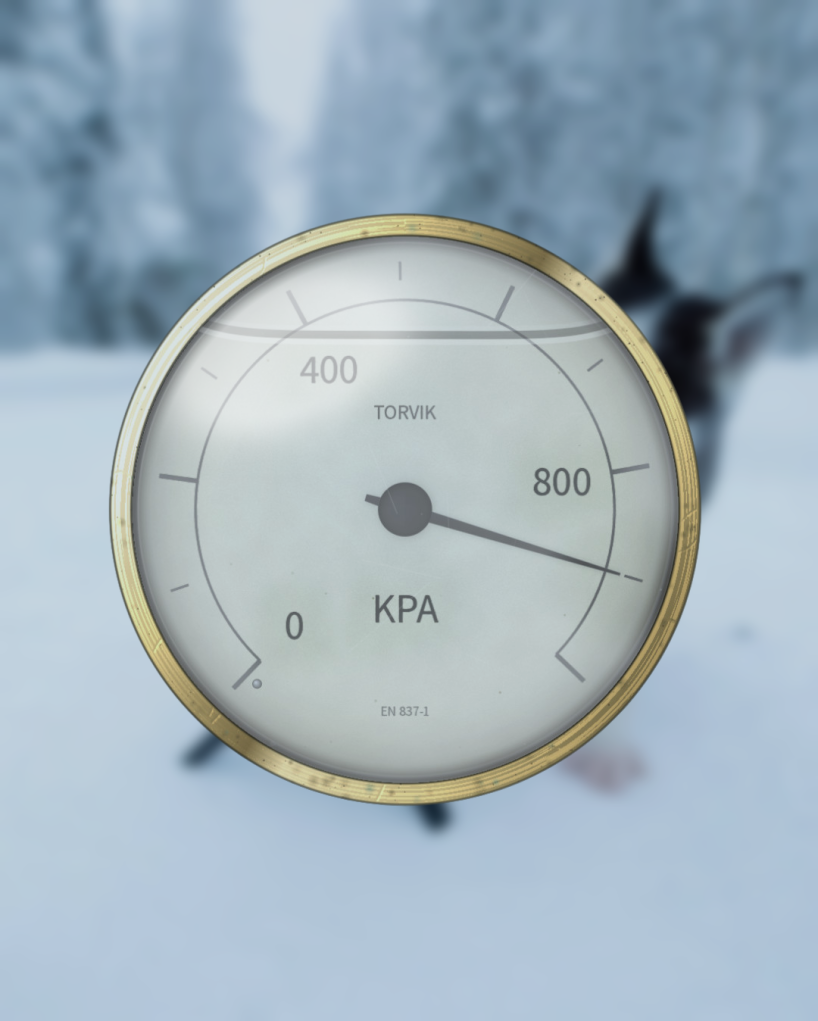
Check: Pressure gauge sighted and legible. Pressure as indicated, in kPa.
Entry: 900 kPa
